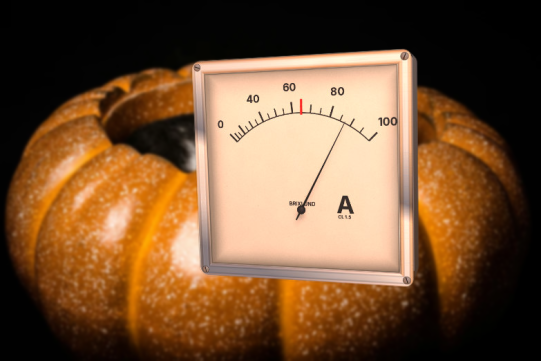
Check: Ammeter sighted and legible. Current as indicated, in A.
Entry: 87.5 A
